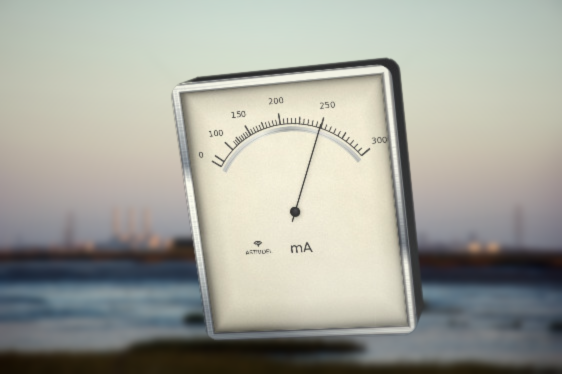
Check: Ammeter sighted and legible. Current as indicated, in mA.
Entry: 250 mA
